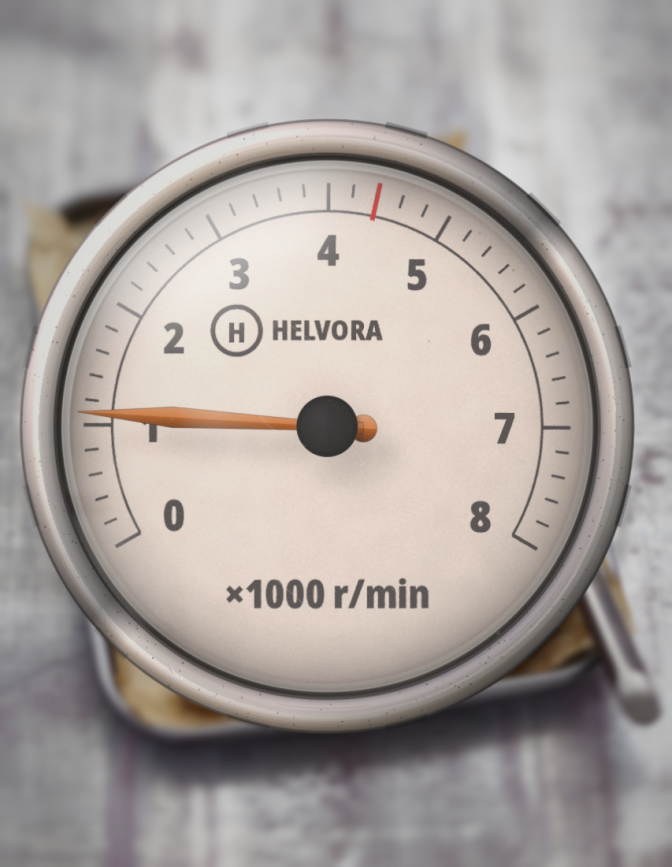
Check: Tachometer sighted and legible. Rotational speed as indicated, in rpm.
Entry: 1100 rpm
